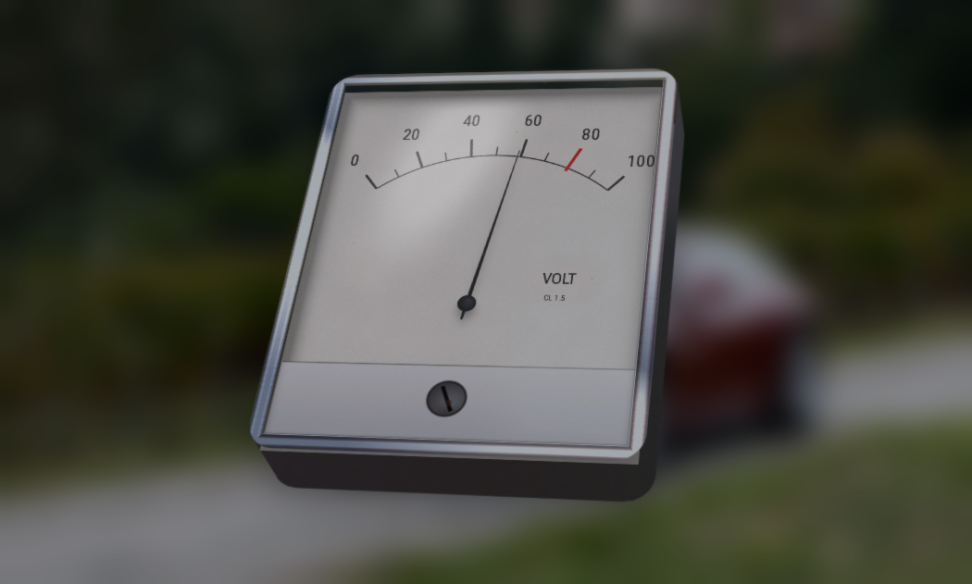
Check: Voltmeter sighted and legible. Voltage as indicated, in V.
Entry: 60 V
